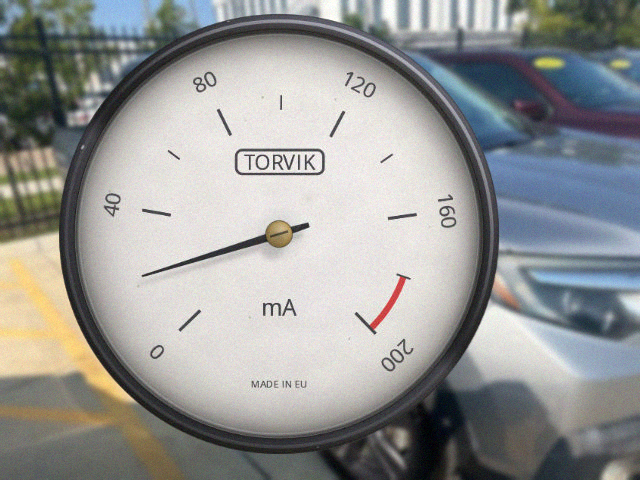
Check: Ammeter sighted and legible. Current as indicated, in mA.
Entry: 20 mA
